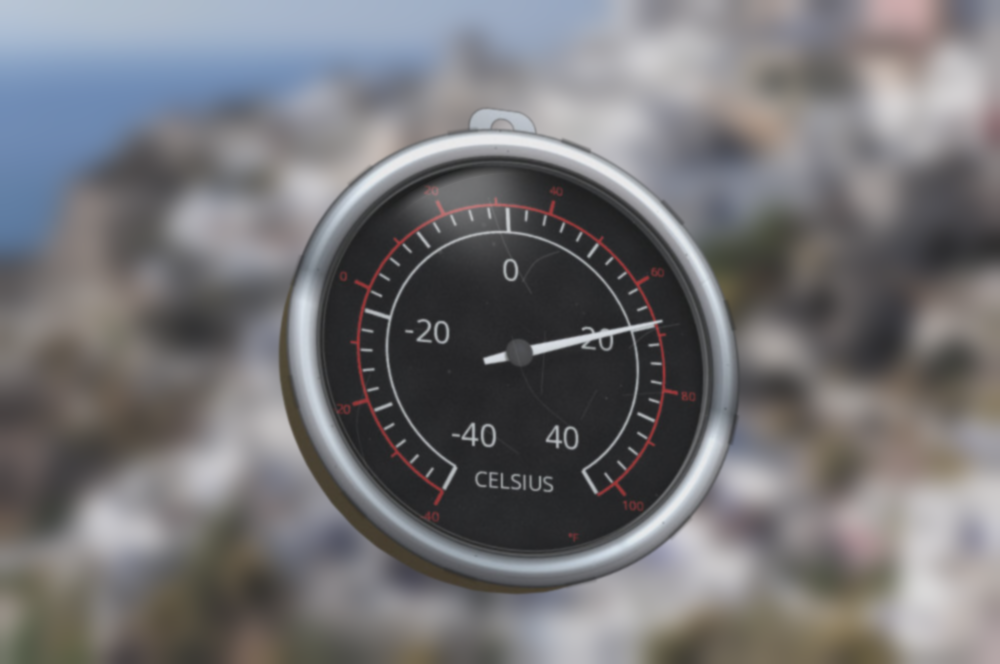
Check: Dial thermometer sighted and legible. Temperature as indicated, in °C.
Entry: 20 °C
